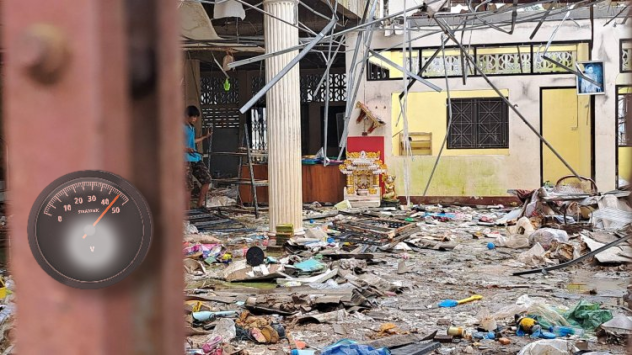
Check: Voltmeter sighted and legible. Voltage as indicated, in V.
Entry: 45 V
